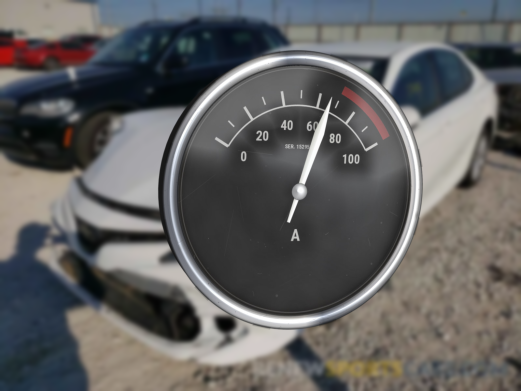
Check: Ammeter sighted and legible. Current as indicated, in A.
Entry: 65 A
